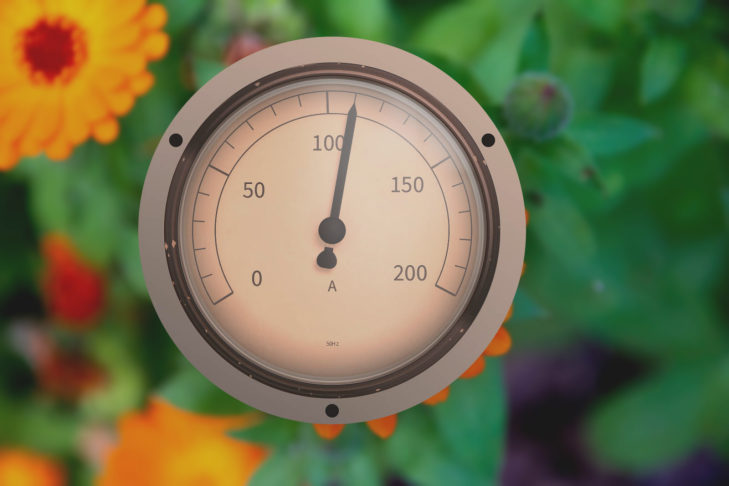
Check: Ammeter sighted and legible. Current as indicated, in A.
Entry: 110 A
